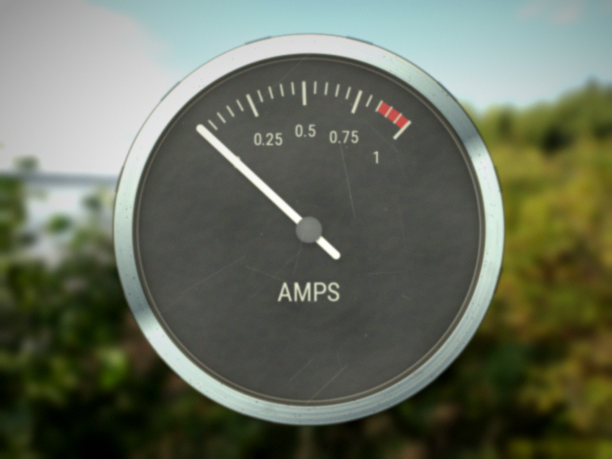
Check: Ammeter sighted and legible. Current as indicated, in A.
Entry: 0 A
